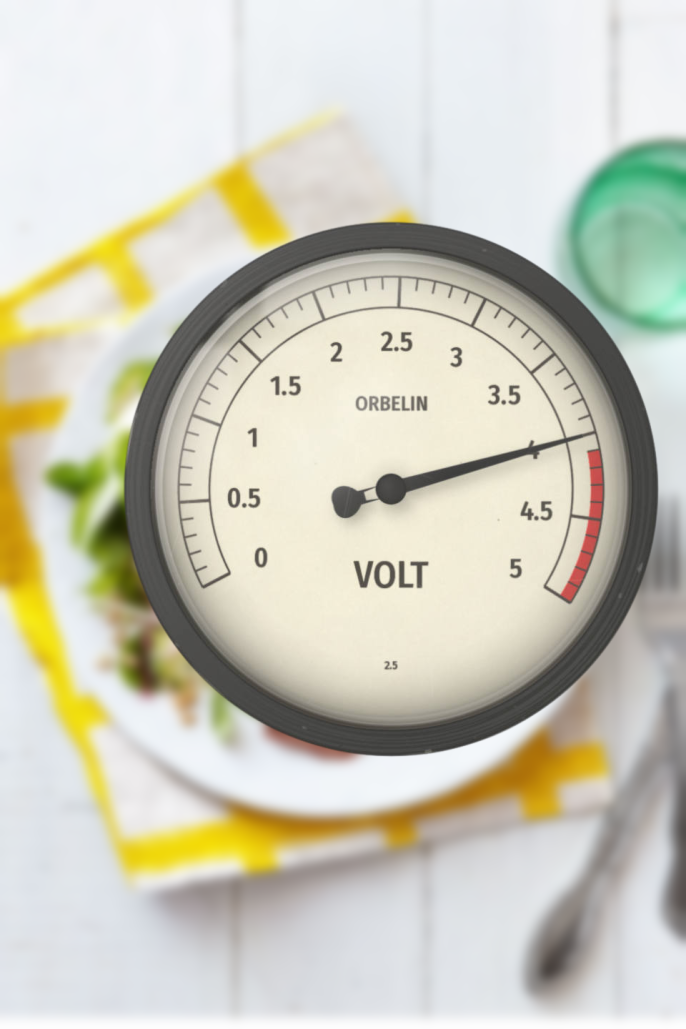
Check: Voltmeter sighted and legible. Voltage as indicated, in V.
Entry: 4 V
